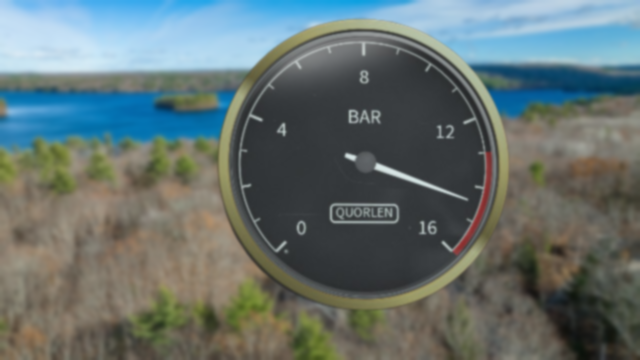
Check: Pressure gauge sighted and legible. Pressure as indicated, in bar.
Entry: 14.5 bar
